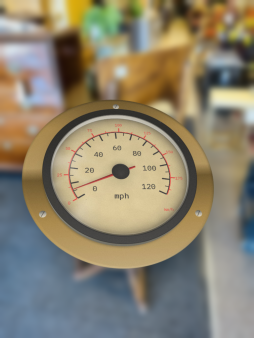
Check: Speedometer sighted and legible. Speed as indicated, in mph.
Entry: 5 mph
